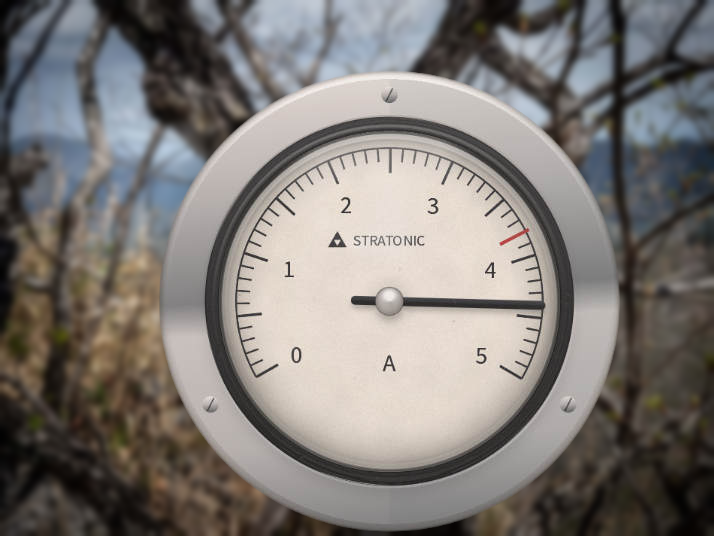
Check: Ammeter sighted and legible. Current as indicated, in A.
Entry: 4.4 A
